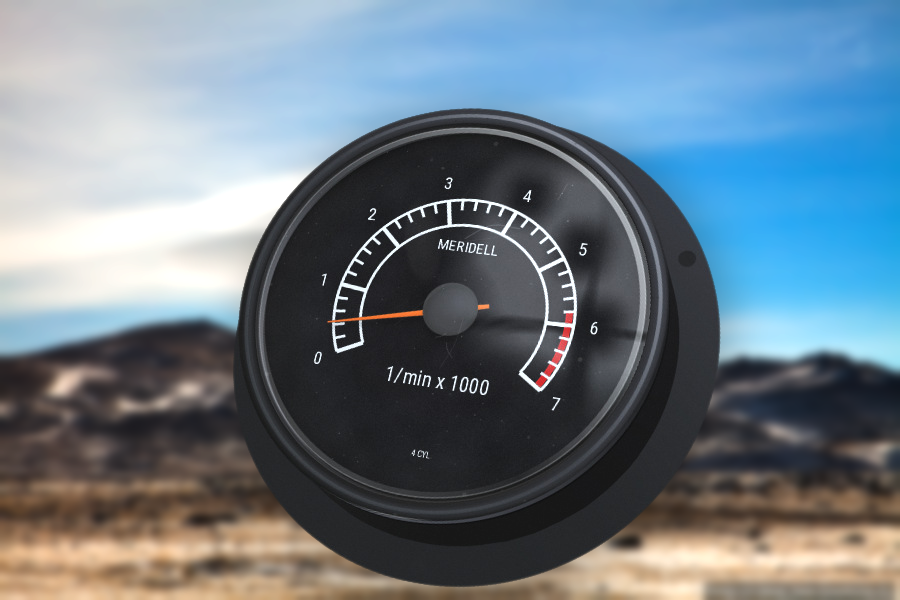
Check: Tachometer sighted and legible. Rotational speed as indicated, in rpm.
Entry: 400 rpm
